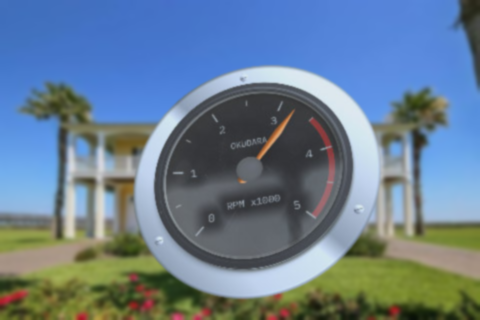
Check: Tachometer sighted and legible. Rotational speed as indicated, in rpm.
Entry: 3250 rpm
